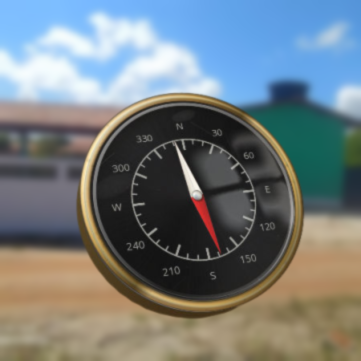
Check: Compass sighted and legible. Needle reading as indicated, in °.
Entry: 170 °
